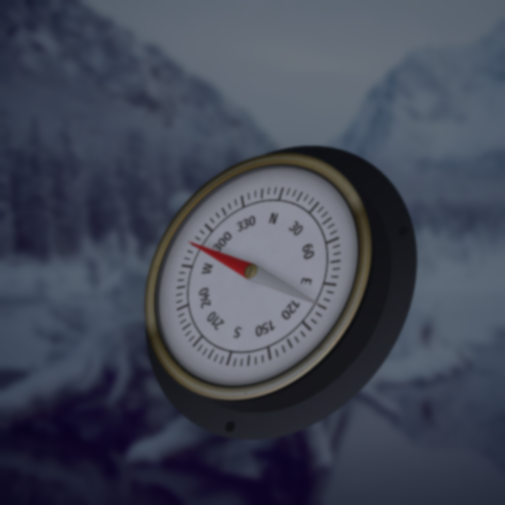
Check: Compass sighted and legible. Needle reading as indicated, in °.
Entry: 285 °
